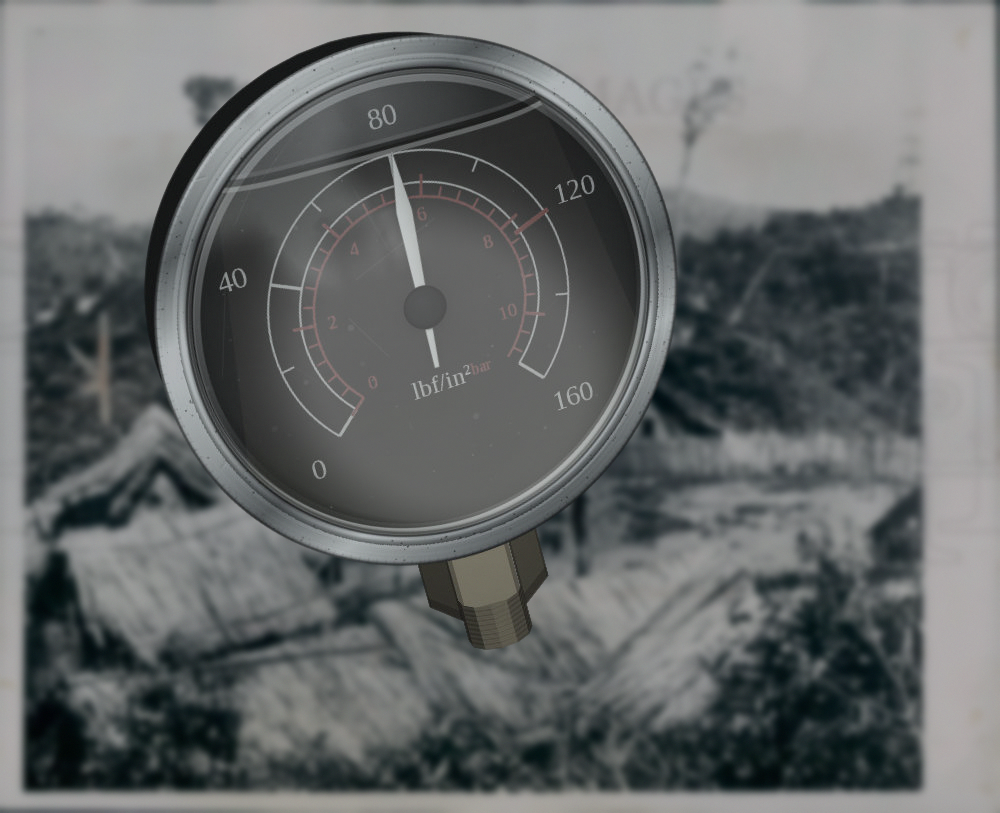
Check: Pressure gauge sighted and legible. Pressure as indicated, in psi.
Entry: 80 psi
